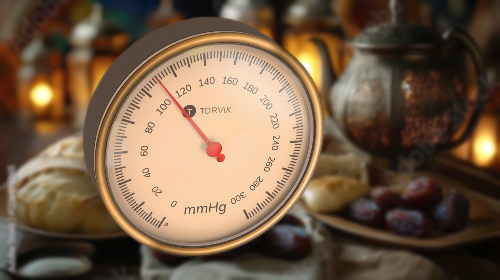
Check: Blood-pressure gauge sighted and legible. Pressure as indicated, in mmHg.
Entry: 110 mmHg
